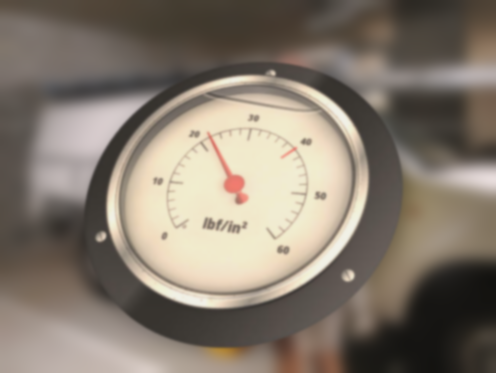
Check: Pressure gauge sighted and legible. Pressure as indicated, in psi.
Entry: 22 psi
